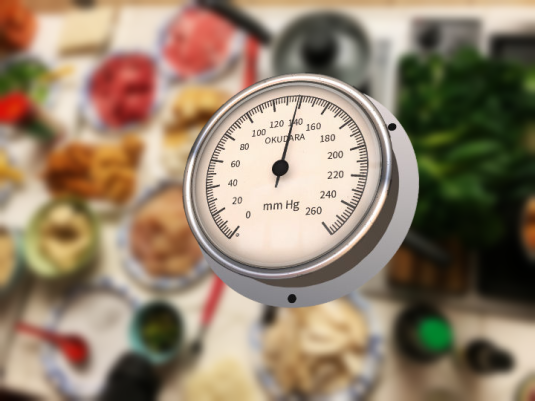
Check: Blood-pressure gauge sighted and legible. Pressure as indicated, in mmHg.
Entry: 140 mmHg
